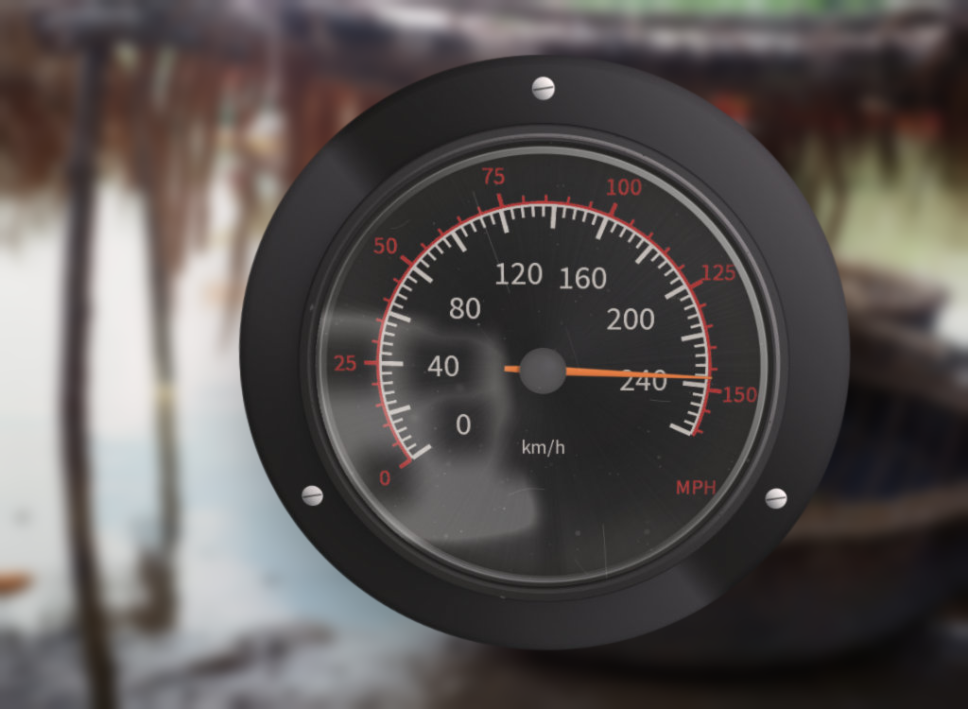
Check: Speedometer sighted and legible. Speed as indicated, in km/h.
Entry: 236 km/h
